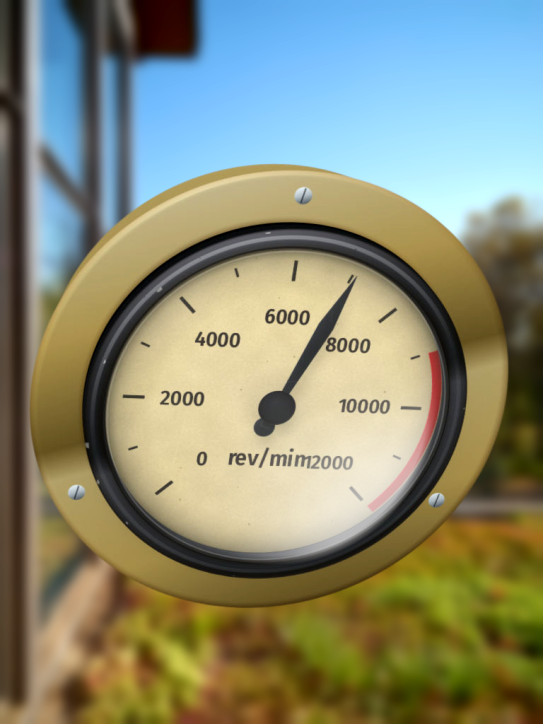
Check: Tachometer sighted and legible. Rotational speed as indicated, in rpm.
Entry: 7000 rpm
